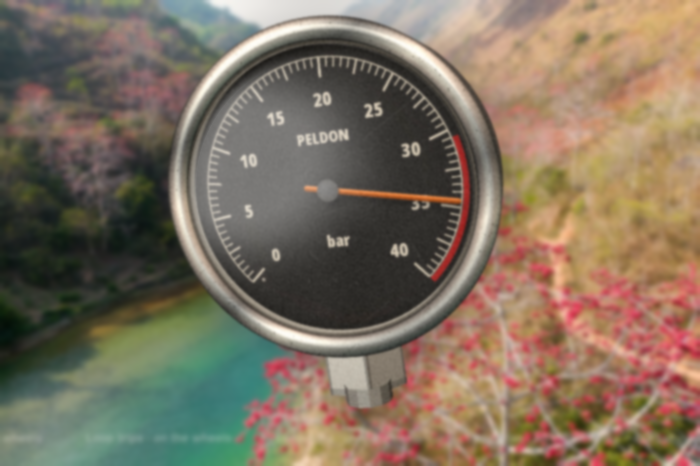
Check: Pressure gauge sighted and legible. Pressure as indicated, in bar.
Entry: 34.5 bar
